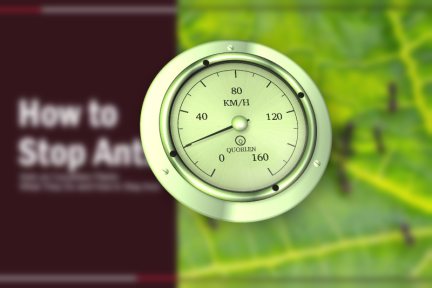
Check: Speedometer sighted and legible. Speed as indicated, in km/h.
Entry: 20 km/h
